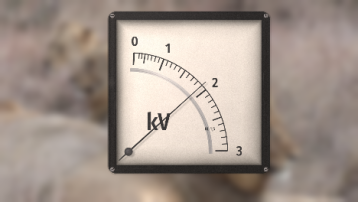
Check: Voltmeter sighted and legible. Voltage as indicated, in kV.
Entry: 1.9 kV
